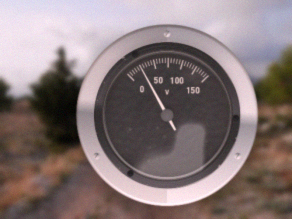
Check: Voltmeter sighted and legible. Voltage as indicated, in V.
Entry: 25 V
